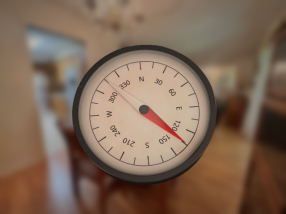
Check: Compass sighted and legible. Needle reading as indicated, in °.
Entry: 135 °
